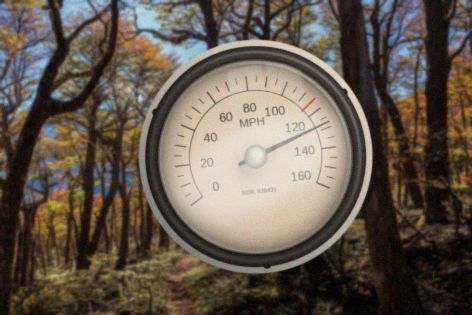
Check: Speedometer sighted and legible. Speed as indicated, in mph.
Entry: 127.5 mph
